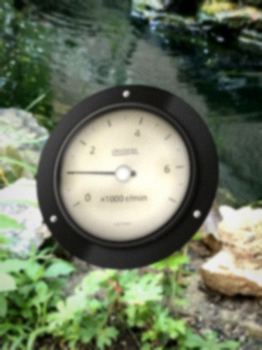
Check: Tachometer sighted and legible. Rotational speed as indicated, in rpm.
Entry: 1000 rpm
